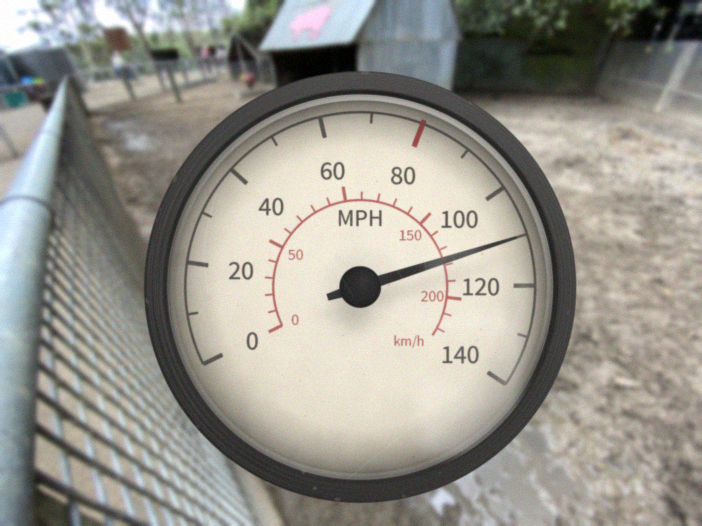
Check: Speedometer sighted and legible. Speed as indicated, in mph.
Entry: 110 mph
